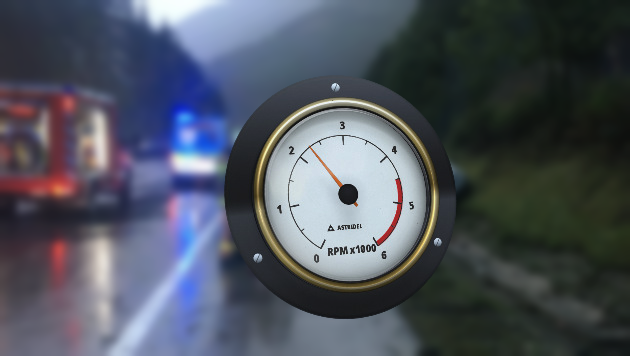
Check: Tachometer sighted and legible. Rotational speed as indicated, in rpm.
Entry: 2250 rpm
